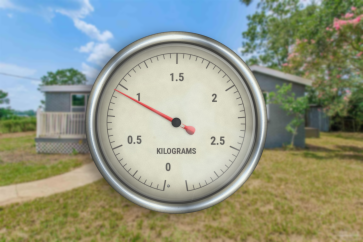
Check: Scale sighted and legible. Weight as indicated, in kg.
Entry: 0.95 kg
